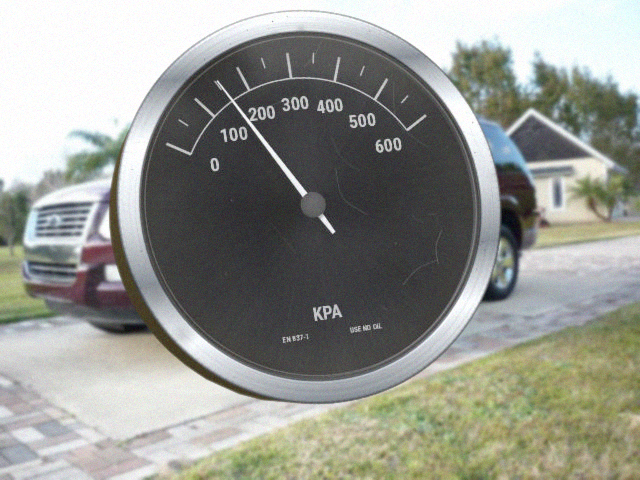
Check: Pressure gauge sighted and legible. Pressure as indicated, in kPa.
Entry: 150 kPa
